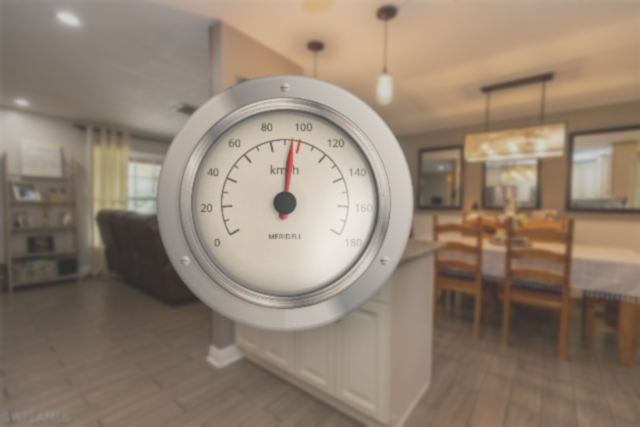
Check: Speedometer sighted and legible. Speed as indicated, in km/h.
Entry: 95 km/h
